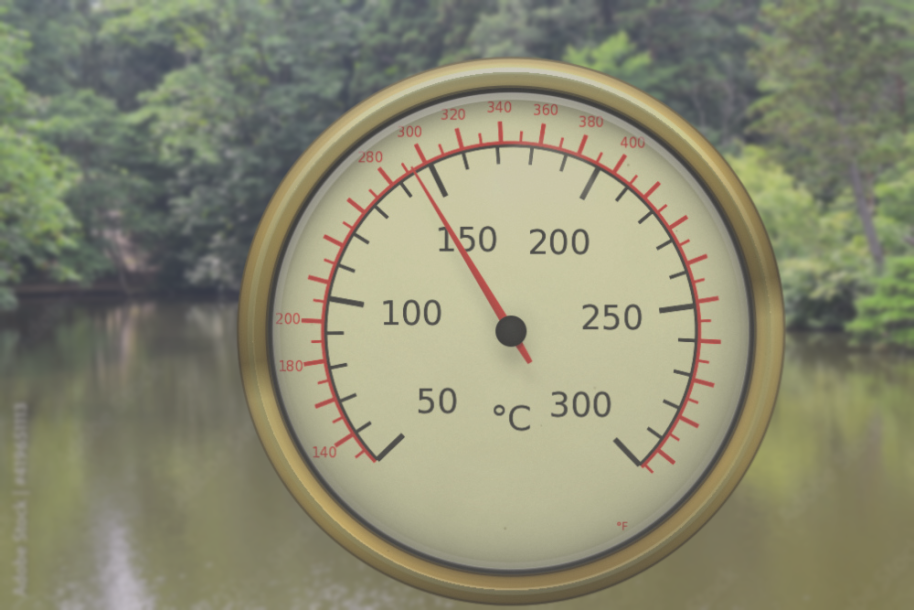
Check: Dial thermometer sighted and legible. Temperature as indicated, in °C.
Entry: 145 °C
